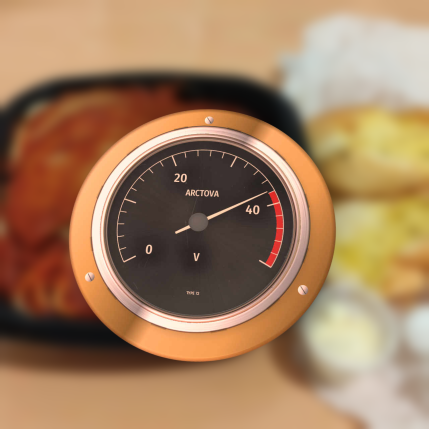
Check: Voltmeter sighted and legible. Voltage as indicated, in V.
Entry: 38 V
